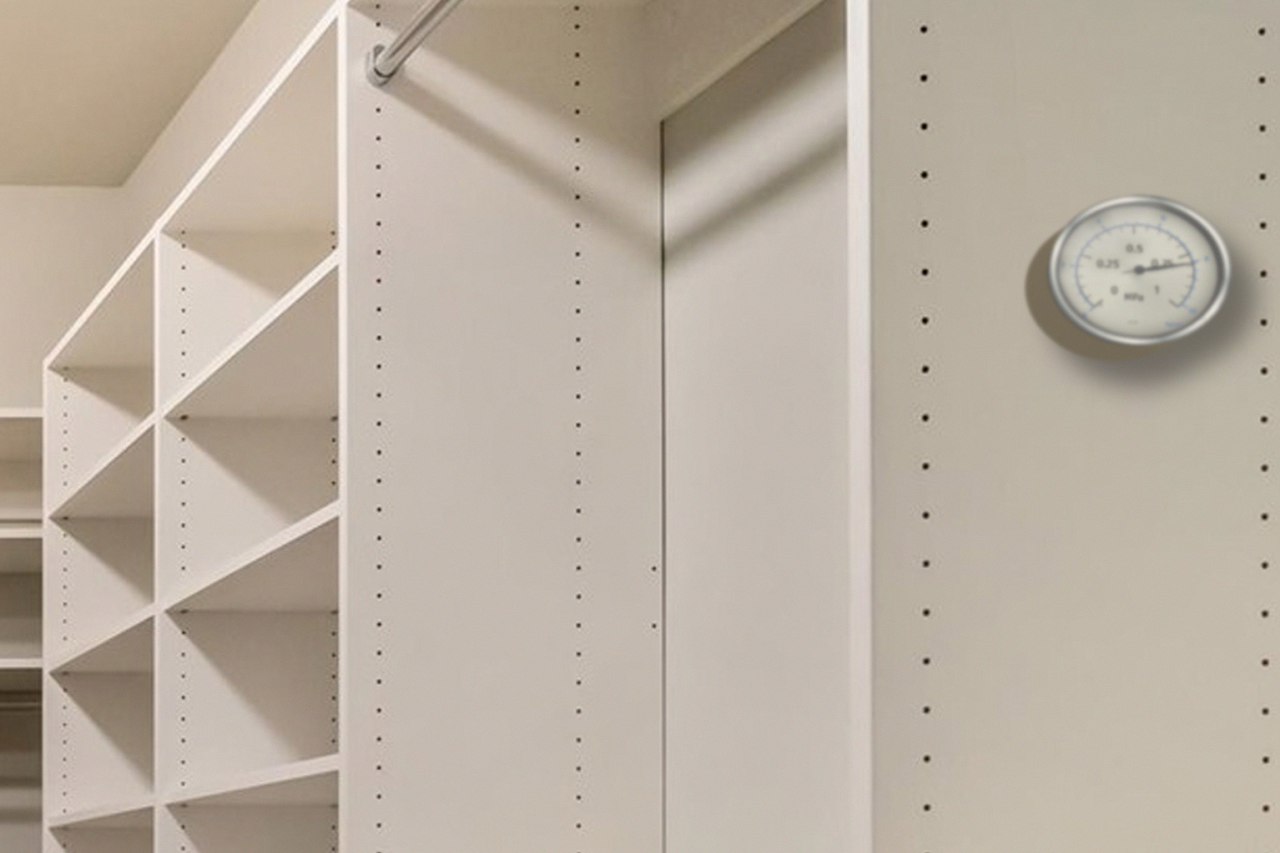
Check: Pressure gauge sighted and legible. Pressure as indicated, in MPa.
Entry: 0.8 MPa
